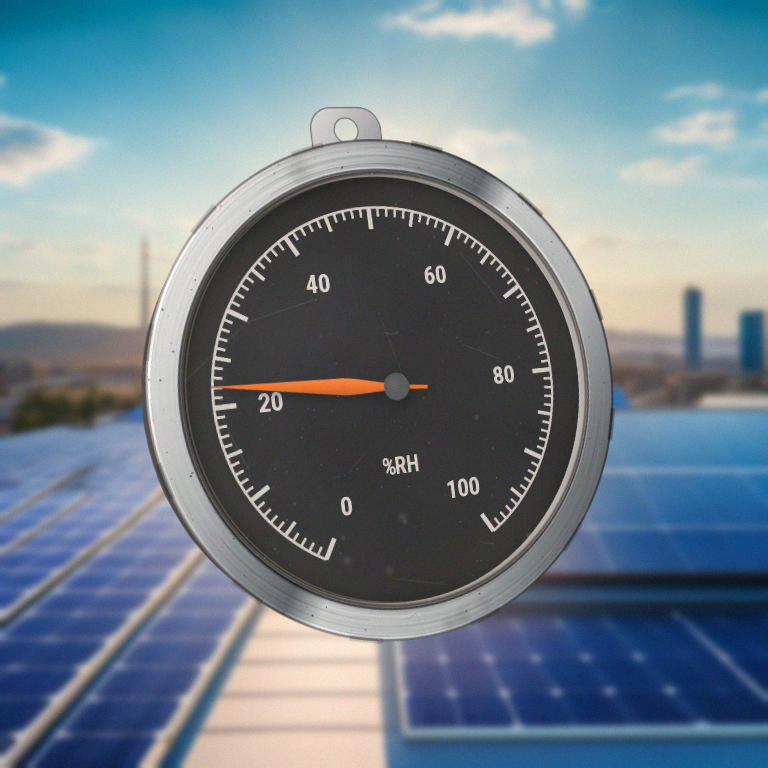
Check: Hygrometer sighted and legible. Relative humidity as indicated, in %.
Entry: 22 %
